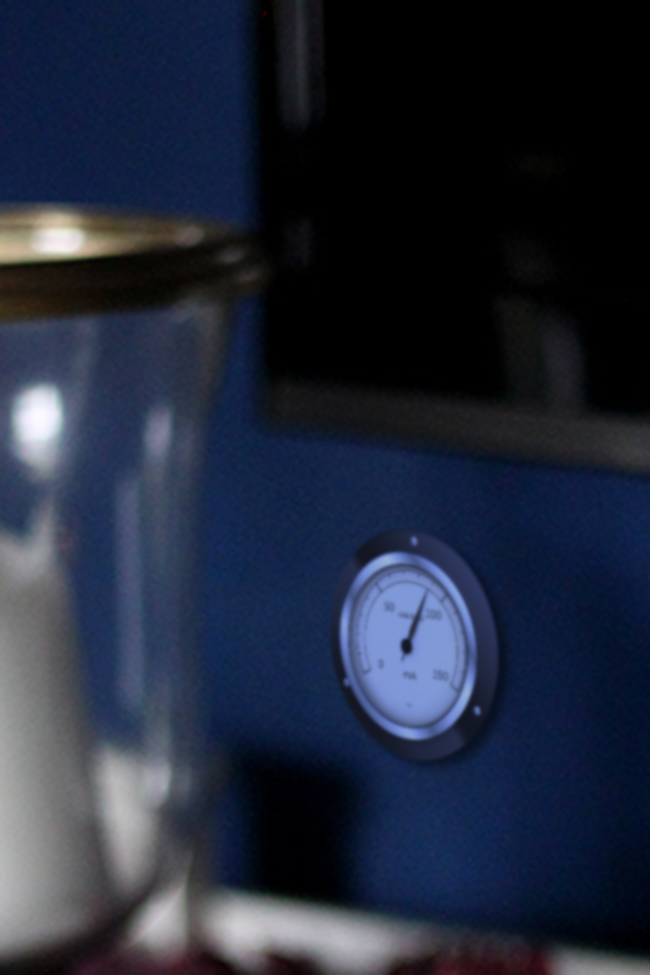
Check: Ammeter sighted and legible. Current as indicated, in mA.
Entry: 90 mA
